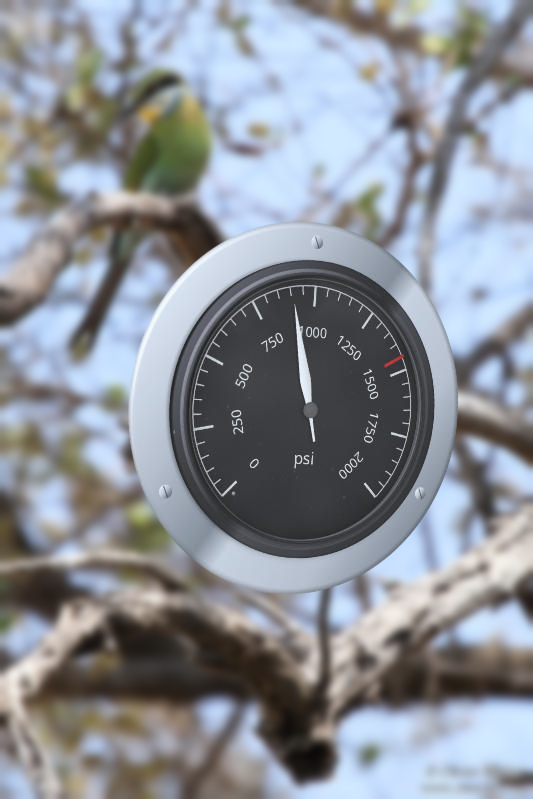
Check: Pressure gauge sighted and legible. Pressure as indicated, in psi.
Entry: 900 psi
